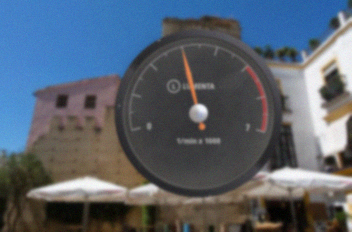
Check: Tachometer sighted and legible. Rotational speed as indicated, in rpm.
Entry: 3000 rpm
